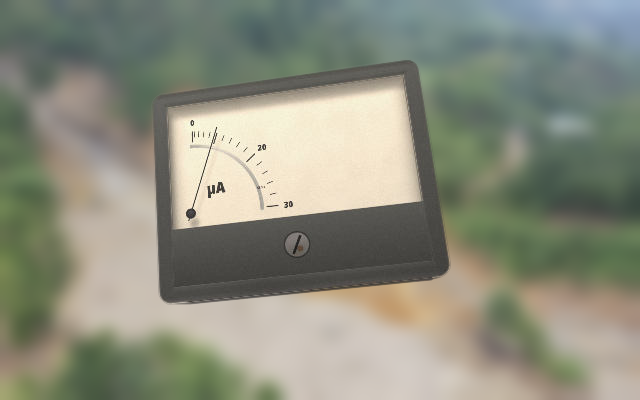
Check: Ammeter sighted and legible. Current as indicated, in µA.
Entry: 10 µA
